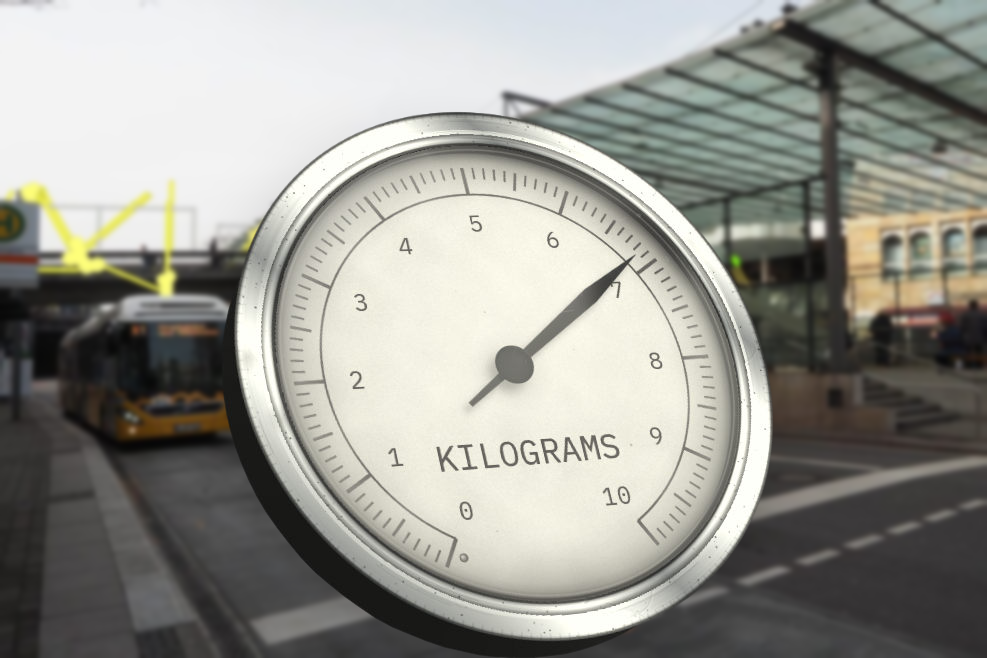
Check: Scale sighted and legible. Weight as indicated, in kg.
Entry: 6.85 kg
